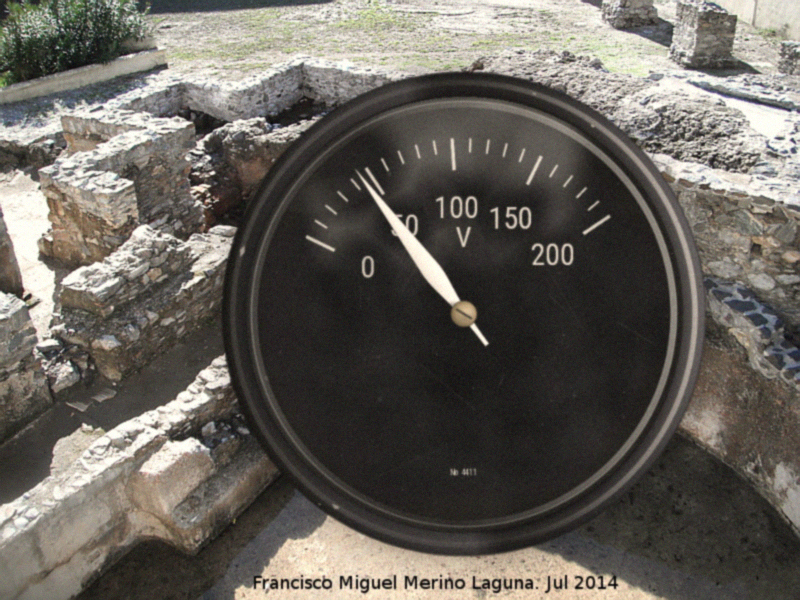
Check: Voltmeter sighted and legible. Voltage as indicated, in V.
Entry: 45 V
